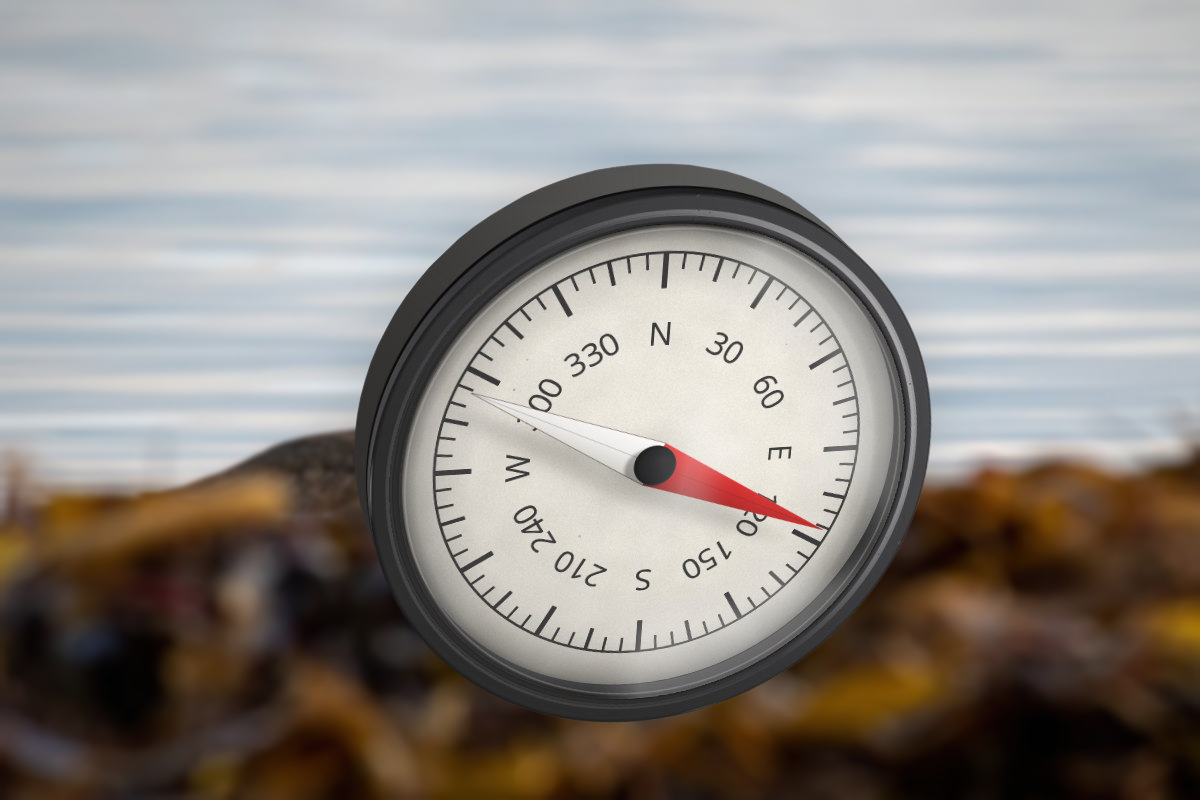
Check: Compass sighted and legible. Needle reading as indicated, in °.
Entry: 115 °
